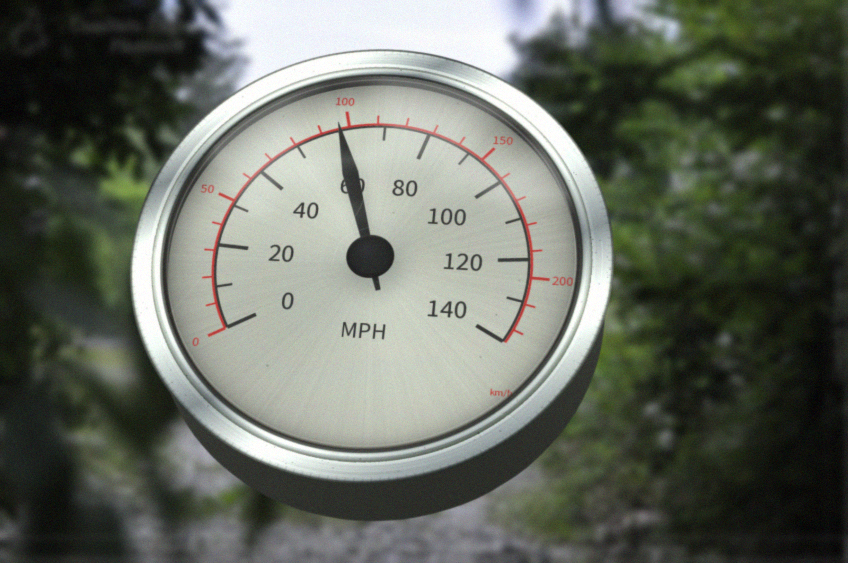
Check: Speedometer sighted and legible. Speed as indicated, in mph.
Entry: 60 mph
